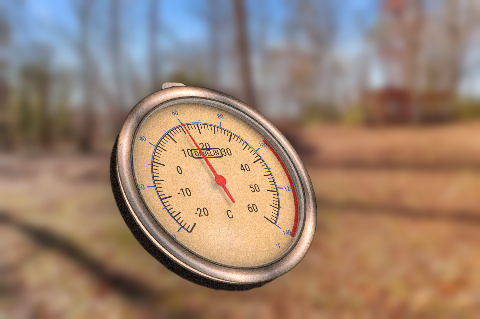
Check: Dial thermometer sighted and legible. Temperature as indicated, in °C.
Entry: 15 °C
